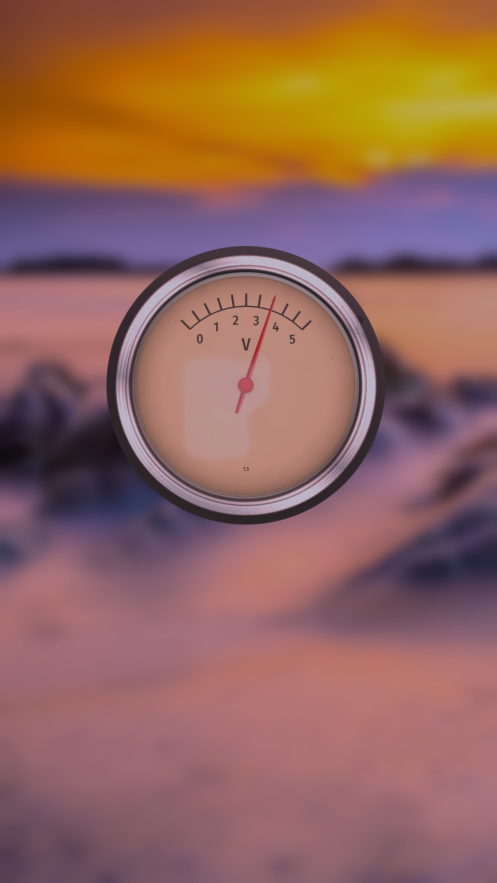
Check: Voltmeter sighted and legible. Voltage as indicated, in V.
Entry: 3.5 V
